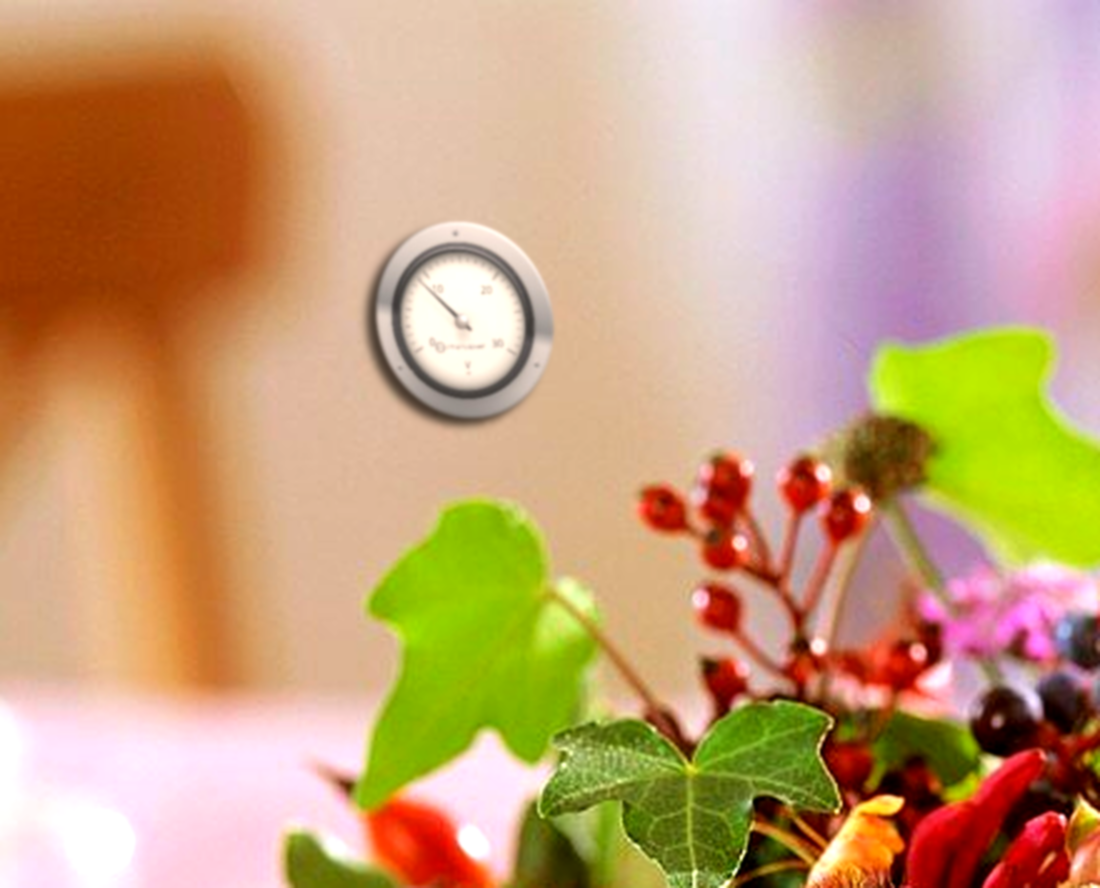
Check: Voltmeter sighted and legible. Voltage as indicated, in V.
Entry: 9 V
